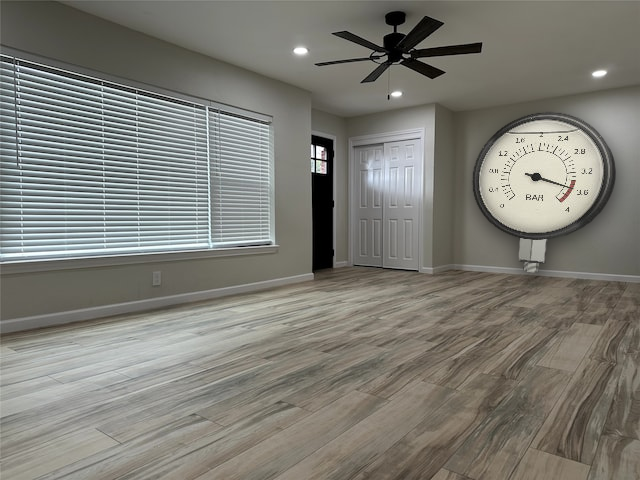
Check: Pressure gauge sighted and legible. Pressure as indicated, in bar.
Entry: 3.6 bar
